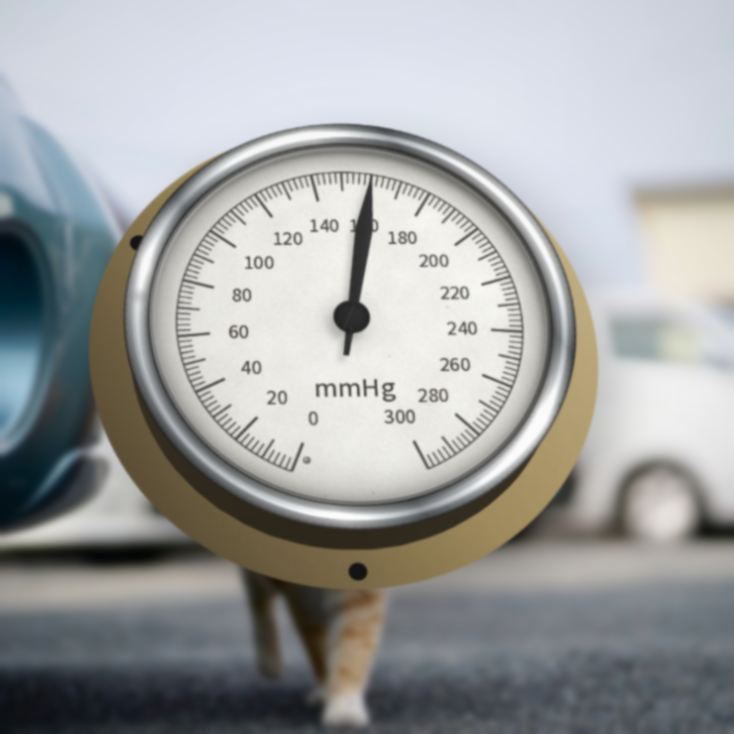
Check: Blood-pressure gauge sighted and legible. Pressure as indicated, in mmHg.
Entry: 160 mmHg
